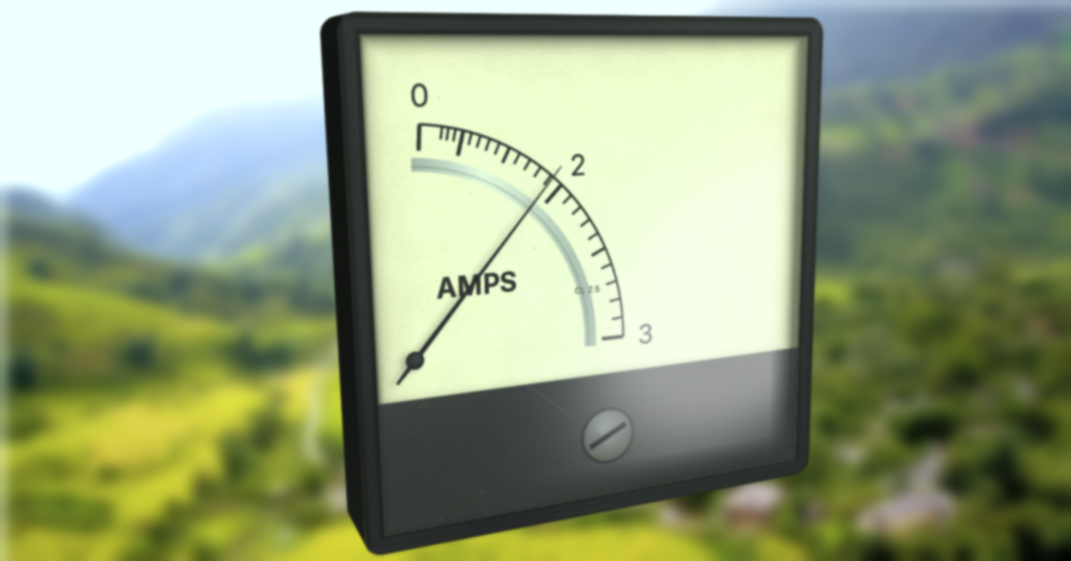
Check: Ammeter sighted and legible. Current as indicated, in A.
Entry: 1.9 A
